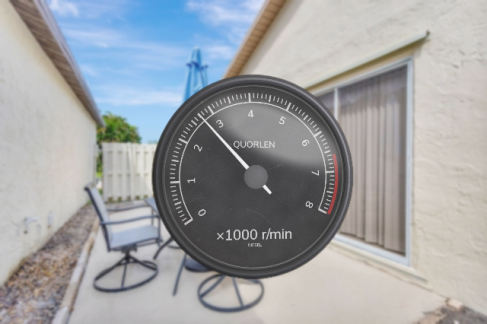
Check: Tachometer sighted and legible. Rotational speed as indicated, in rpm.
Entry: 2700 rpm
